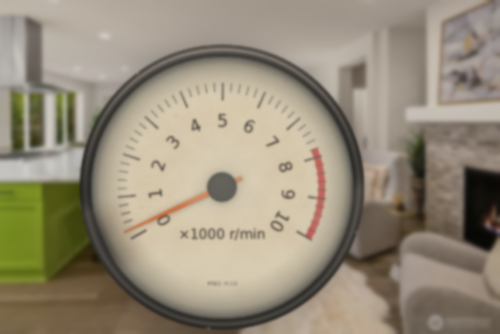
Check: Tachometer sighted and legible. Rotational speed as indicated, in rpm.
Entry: 200 rpm
